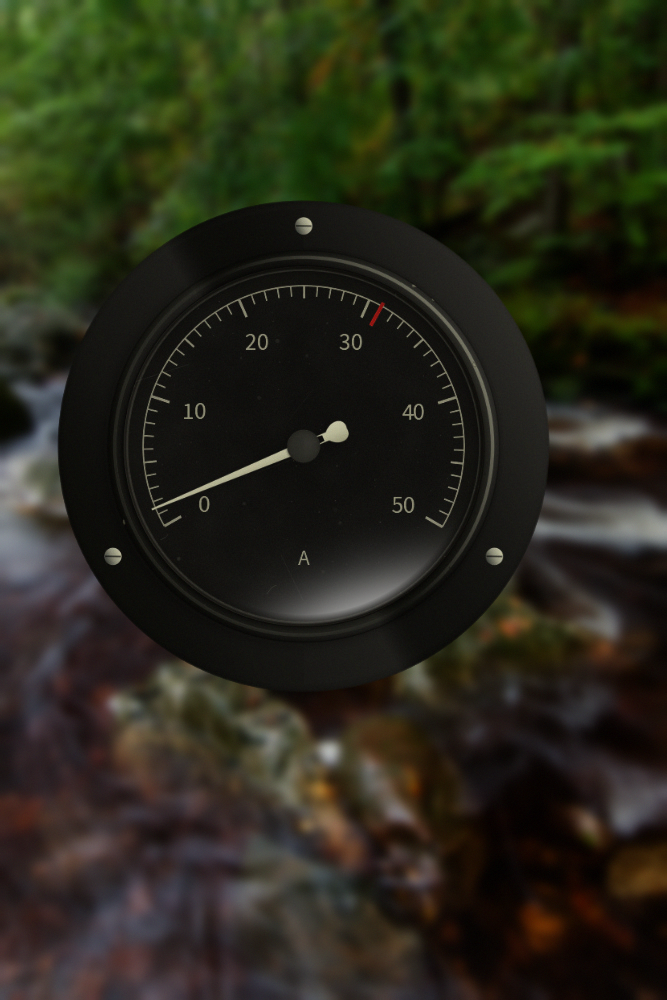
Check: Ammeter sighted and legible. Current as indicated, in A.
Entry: 1.5 A
